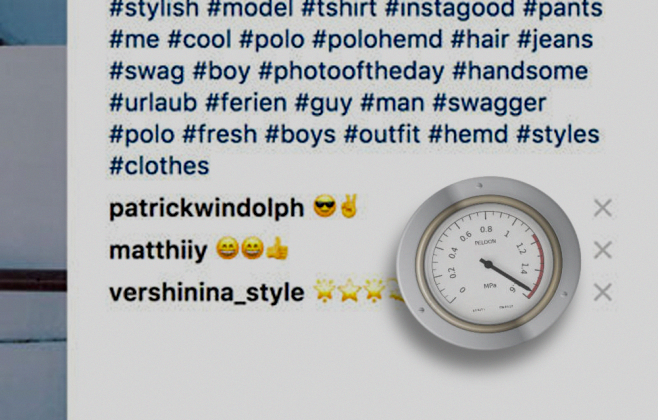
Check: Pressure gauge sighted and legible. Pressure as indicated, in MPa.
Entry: 1.55 MPa
